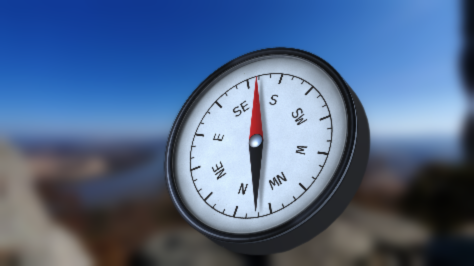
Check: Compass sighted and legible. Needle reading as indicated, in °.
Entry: 160 °
